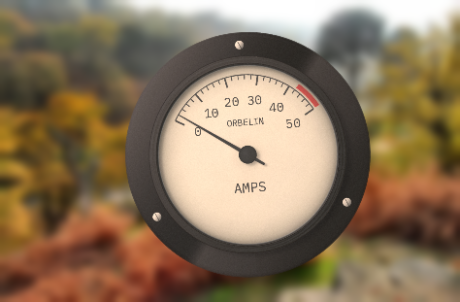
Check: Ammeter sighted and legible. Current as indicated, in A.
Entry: 2 A
